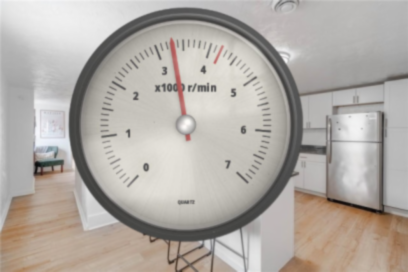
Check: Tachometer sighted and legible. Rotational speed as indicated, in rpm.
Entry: 3300 rpm
